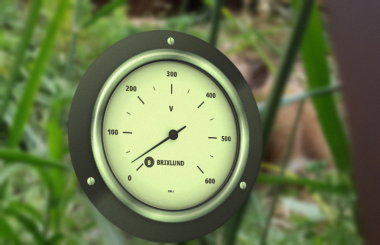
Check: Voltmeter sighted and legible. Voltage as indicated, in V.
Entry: 25 V
